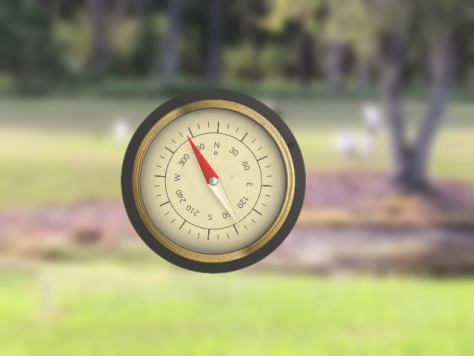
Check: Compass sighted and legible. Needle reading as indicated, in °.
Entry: 325 °
